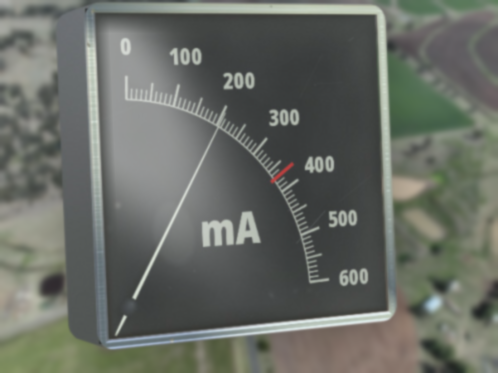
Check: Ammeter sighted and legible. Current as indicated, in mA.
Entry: 200 mA
